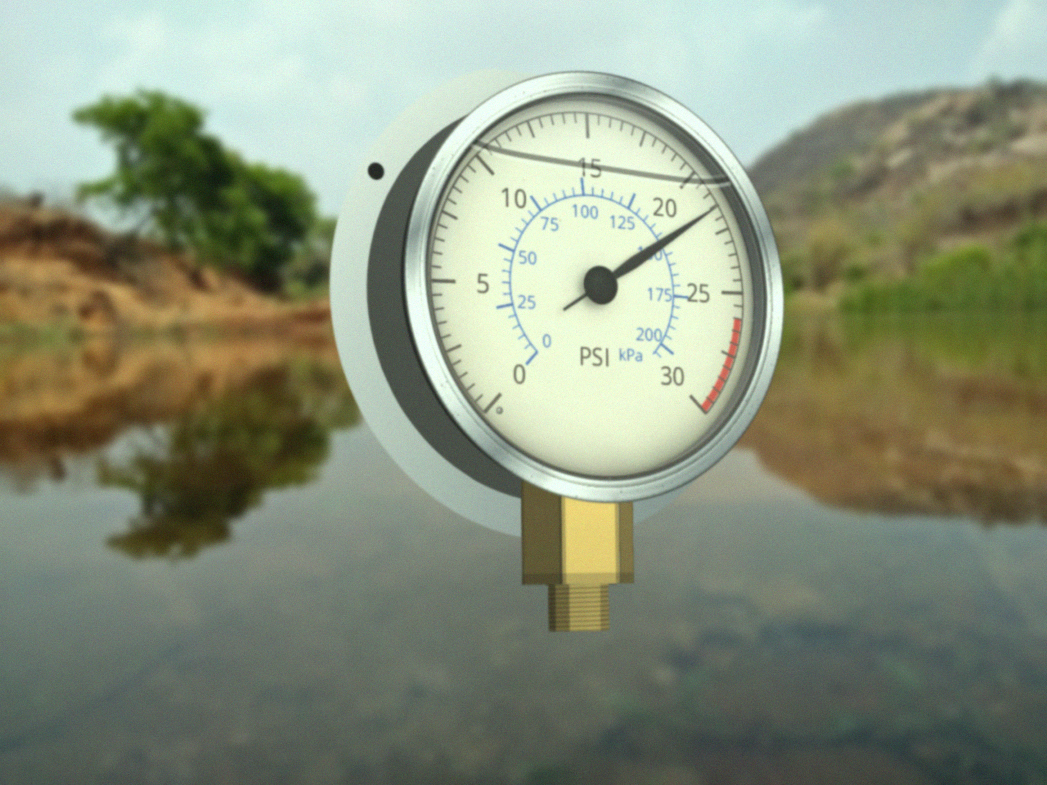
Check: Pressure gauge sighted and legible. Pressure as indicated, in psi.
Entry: 21.5 psi
